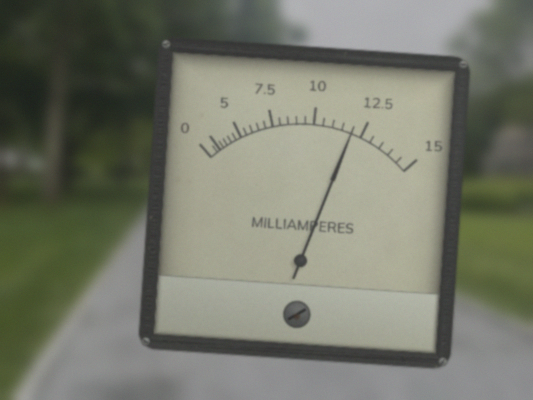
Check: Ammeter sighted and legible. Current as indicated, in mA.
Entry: 12 mA
